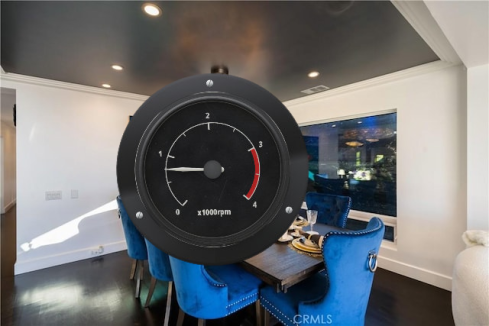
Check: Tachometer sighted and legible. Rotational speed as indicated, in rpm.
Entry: 750 rpm
